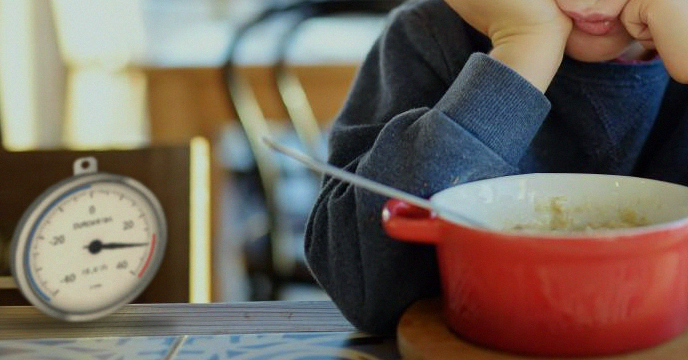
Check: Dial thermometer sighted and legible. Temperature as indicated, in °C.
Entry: 30 °C
